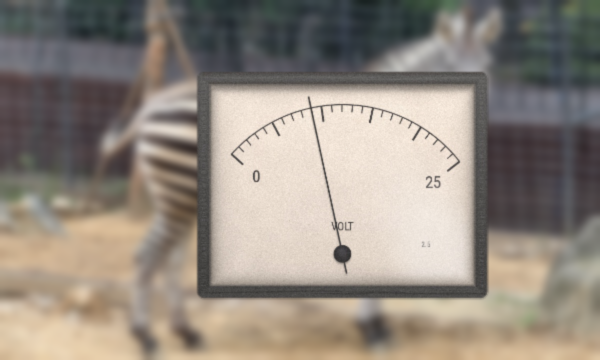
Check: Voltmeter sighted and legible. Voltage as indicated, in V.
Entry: 9 V
